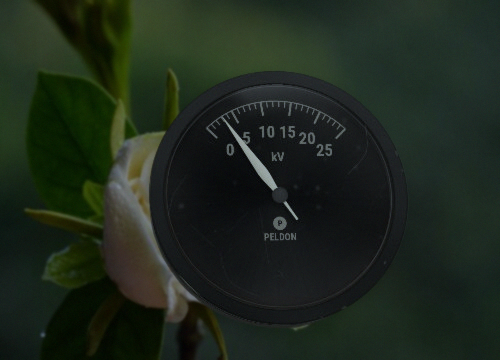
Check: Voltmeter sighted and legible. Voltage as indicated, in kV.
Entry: 3 kV
